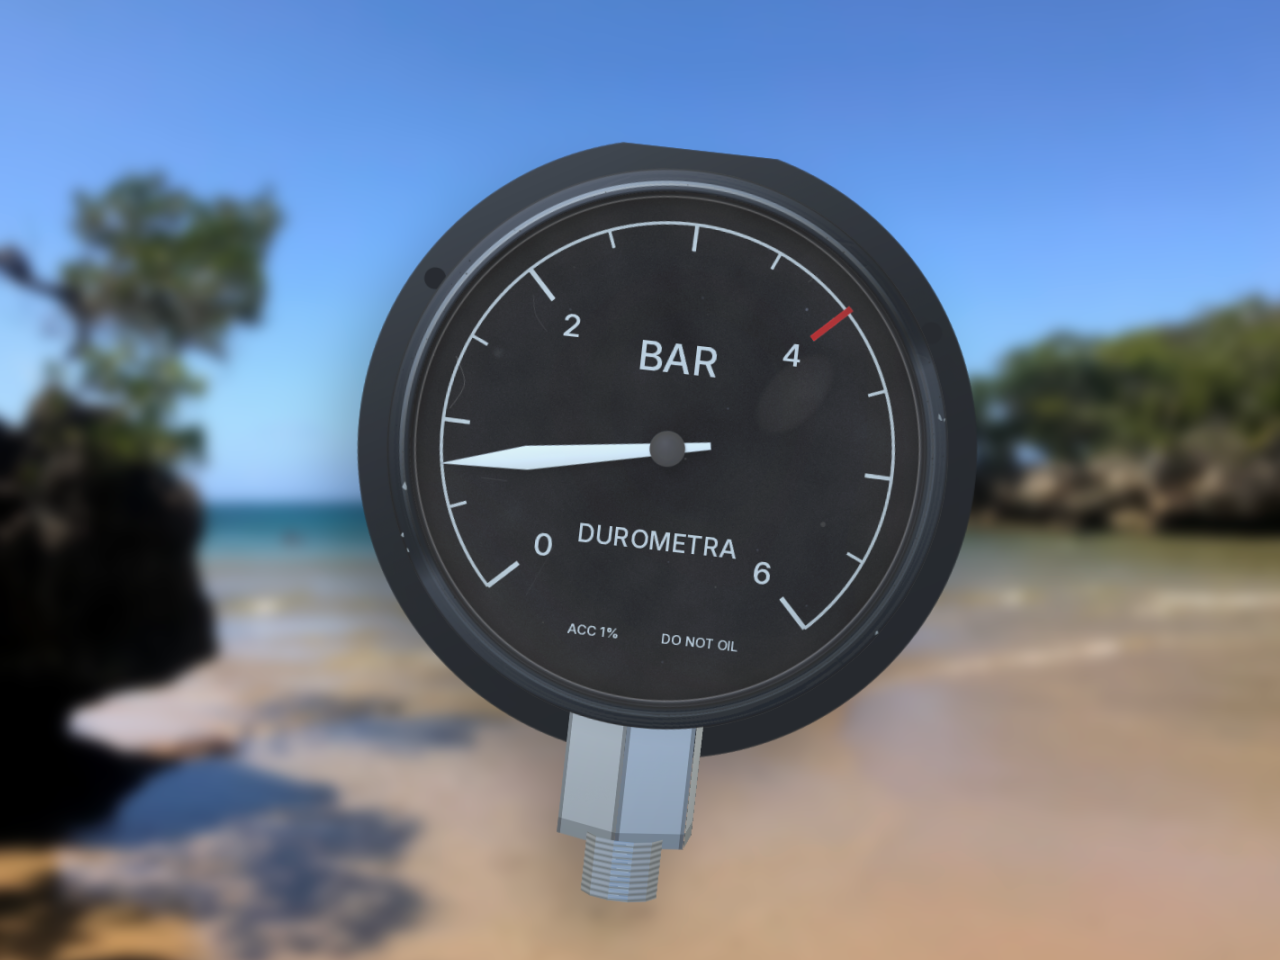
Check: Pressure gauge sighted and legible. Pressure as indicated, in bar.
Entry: 0.75 bar
